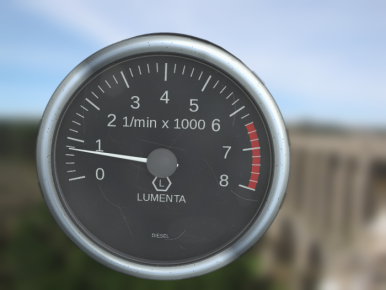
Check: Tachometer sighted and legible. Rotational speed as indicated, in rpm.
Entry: 800 rpm
